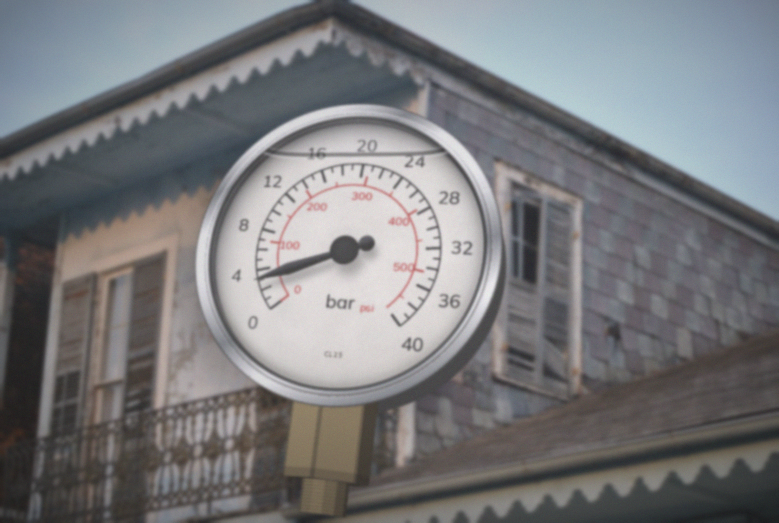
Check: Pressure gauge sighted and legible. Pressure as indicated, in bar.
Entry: 3 bar
